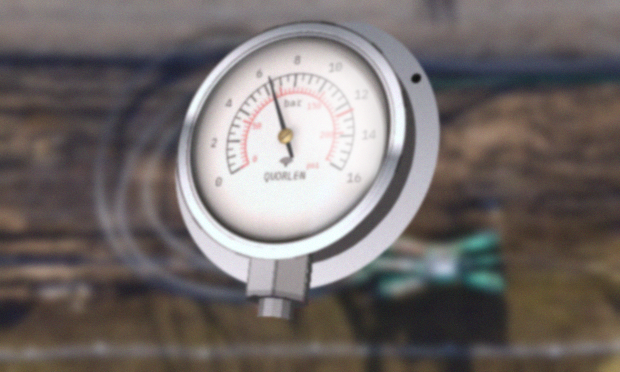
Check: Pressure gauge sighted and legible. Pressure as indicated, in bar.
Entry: 6.5 bar
